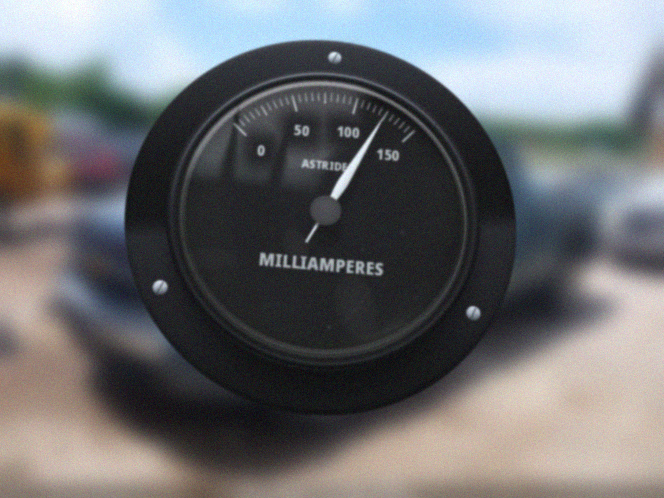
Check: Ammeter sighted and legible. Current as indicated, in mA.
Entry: 125 mA
